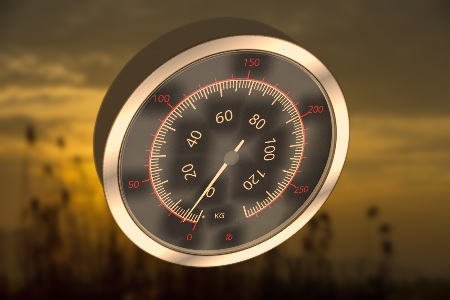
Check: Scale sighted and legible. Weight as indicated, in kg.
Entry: 5 kg
